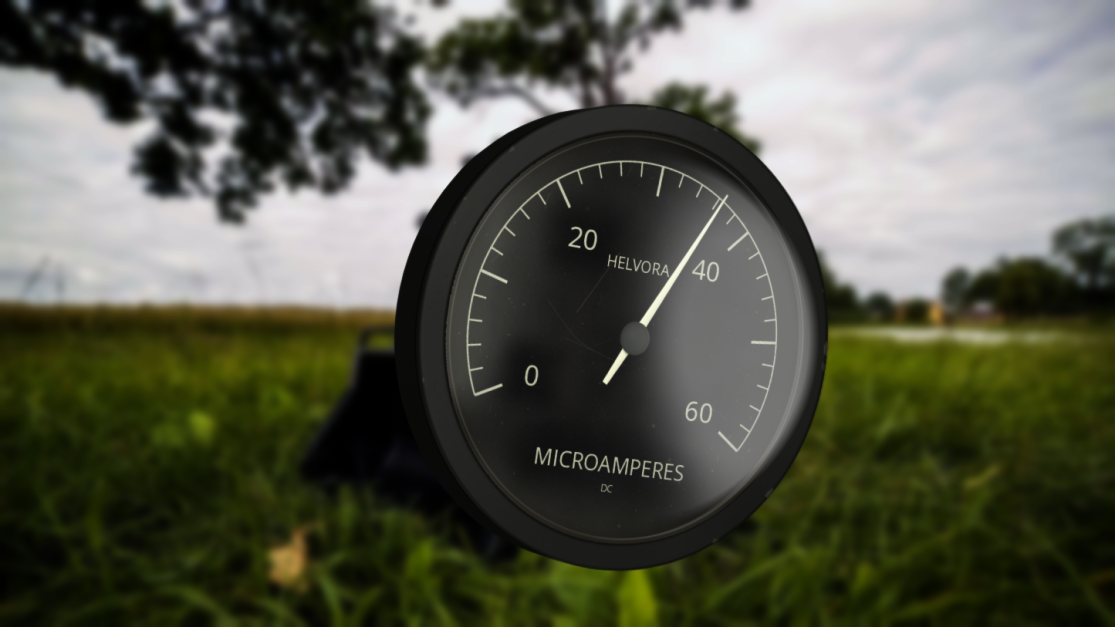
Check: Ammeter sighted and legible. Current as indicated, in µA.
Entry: 36 µA
